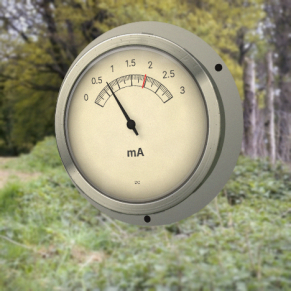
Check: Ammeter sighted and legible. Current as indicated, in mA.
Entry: 0.75 mA
